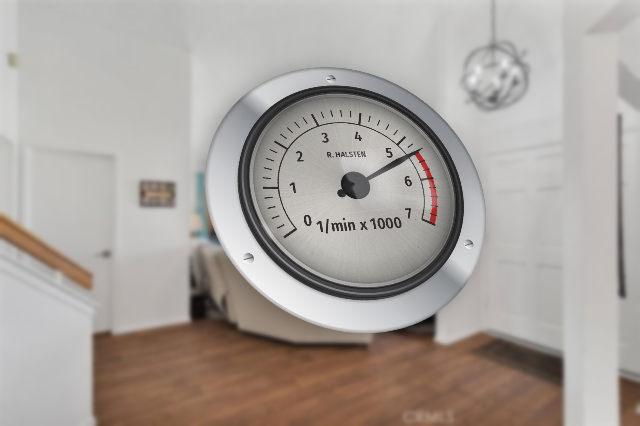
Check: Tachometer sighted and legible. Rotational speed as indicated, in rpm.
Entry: 5400 rpm
